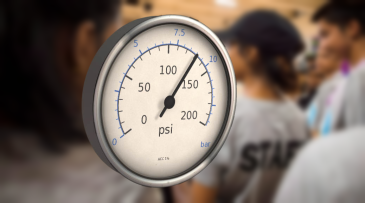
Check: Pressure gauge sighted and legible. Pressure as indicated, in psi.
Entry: 130 psi
